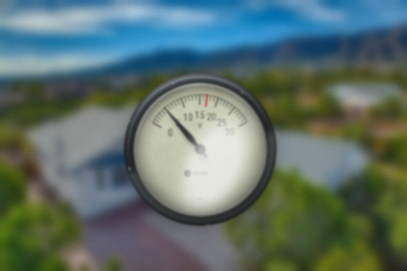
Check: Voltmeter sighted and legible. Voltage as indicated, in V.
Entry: 5 V
